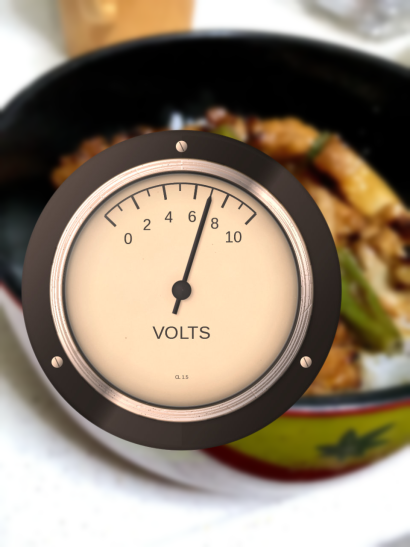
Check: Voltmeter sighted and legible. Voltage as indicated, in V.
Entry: 7 V
